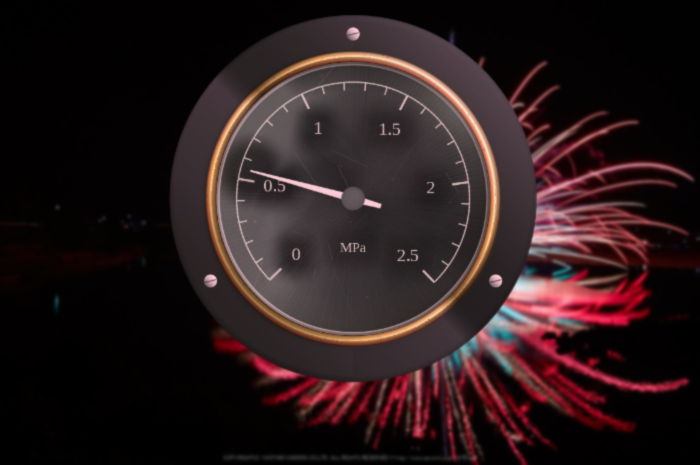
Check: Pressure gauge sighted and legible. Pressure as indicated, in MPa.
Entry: 0.55 MPa
